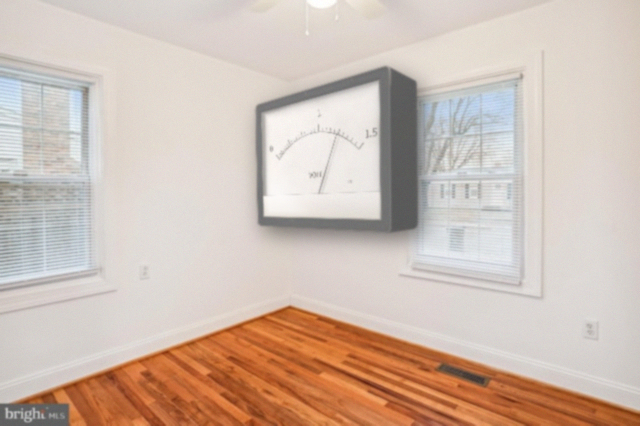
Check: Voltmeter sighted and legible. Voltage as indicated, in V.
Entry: 1.25 V
